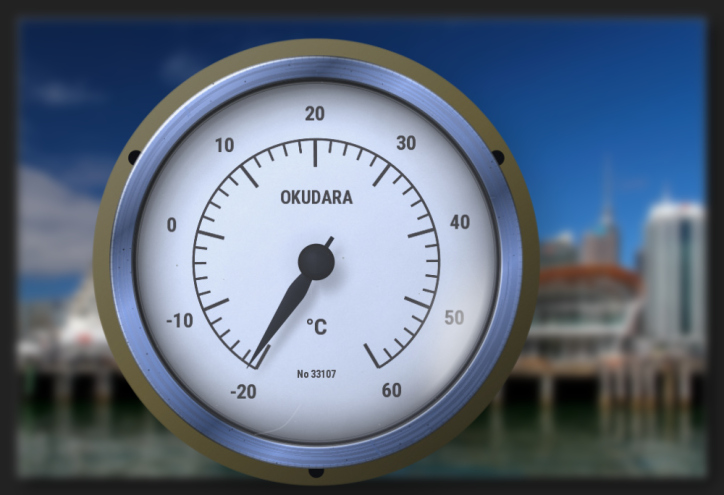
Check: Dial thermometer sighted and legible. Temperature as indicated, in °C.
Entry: -19 °C
